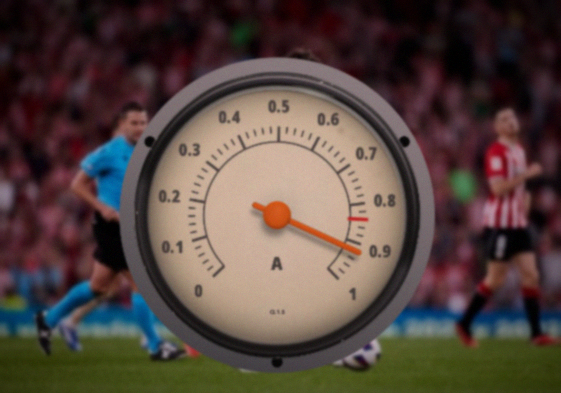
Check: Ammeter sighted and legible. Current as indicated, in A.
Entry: 0.92 A
